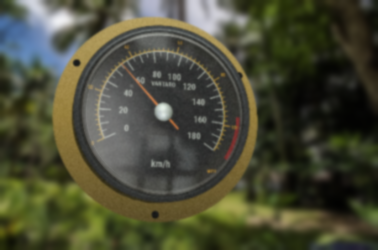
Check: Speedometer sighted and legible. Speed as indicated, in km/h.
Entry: 55 km/h
